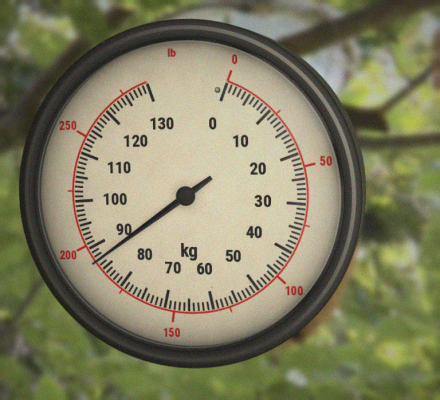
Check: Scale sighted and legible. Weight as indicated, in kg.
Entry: 87 kg
